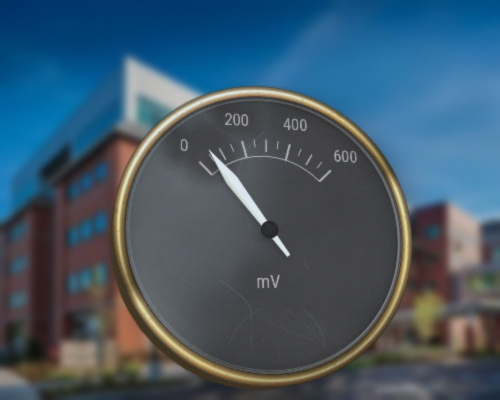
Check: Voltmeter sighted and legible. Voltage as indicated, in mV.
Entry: 50 mV
